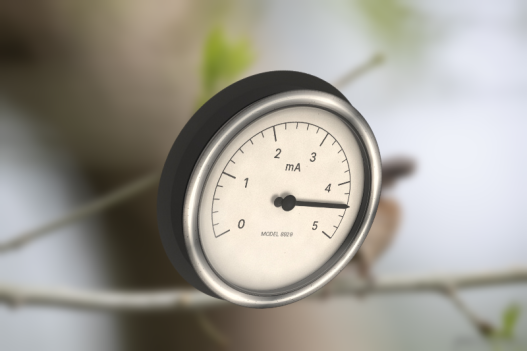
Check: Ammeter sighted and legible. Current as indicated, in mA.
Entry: 4.4 mA
